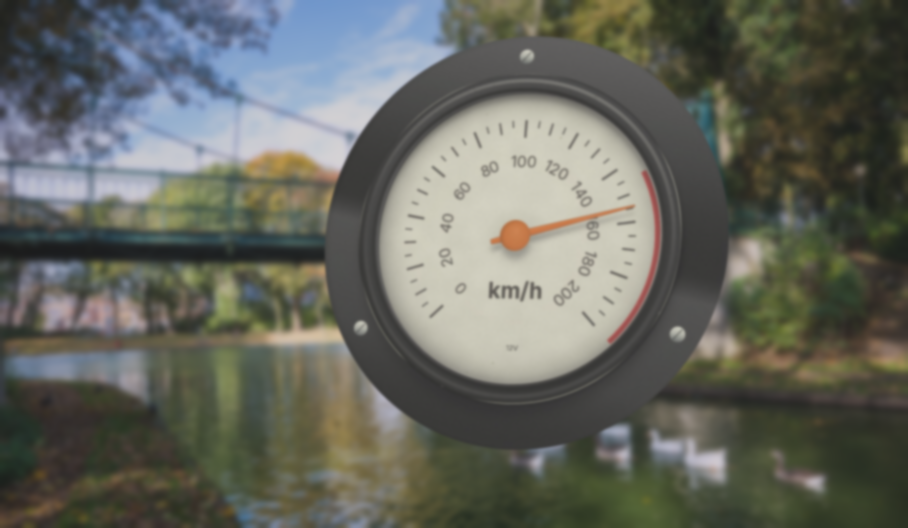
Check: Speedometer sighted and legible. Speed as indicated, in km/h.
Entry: 155 km/h
